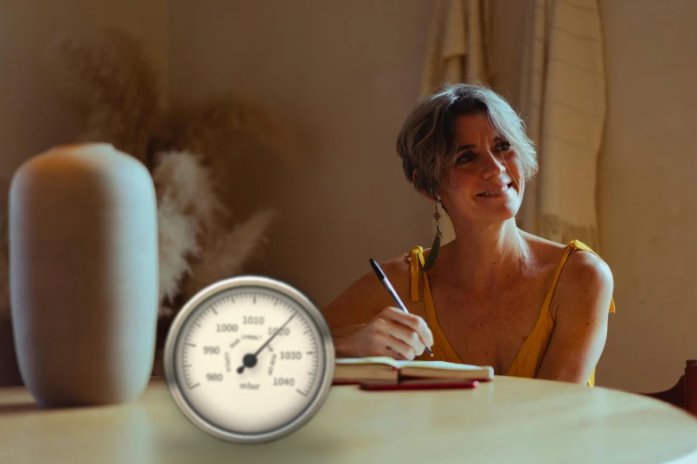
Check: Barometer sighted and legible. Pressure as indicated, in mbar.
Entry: 1020 mbar
